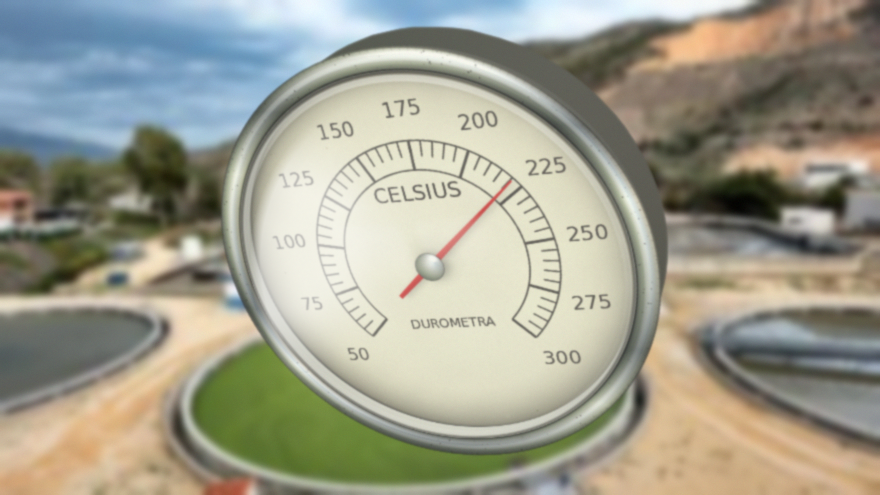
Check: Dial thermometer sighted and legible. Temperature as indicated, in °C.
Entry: 220 °C
